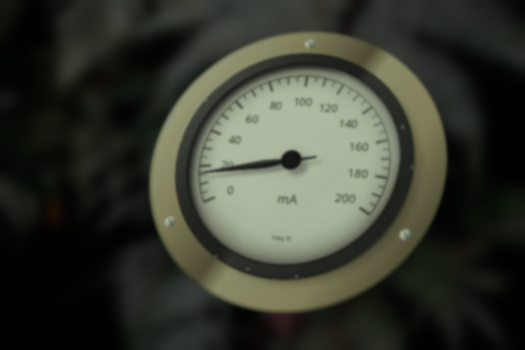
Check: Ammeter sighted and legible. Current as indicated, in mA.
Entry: 15 mA
